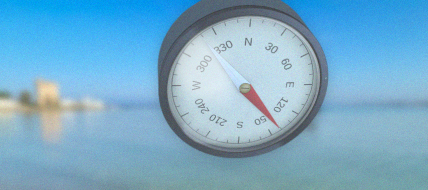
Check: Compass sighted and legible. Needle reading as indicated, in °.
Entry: 140 °
